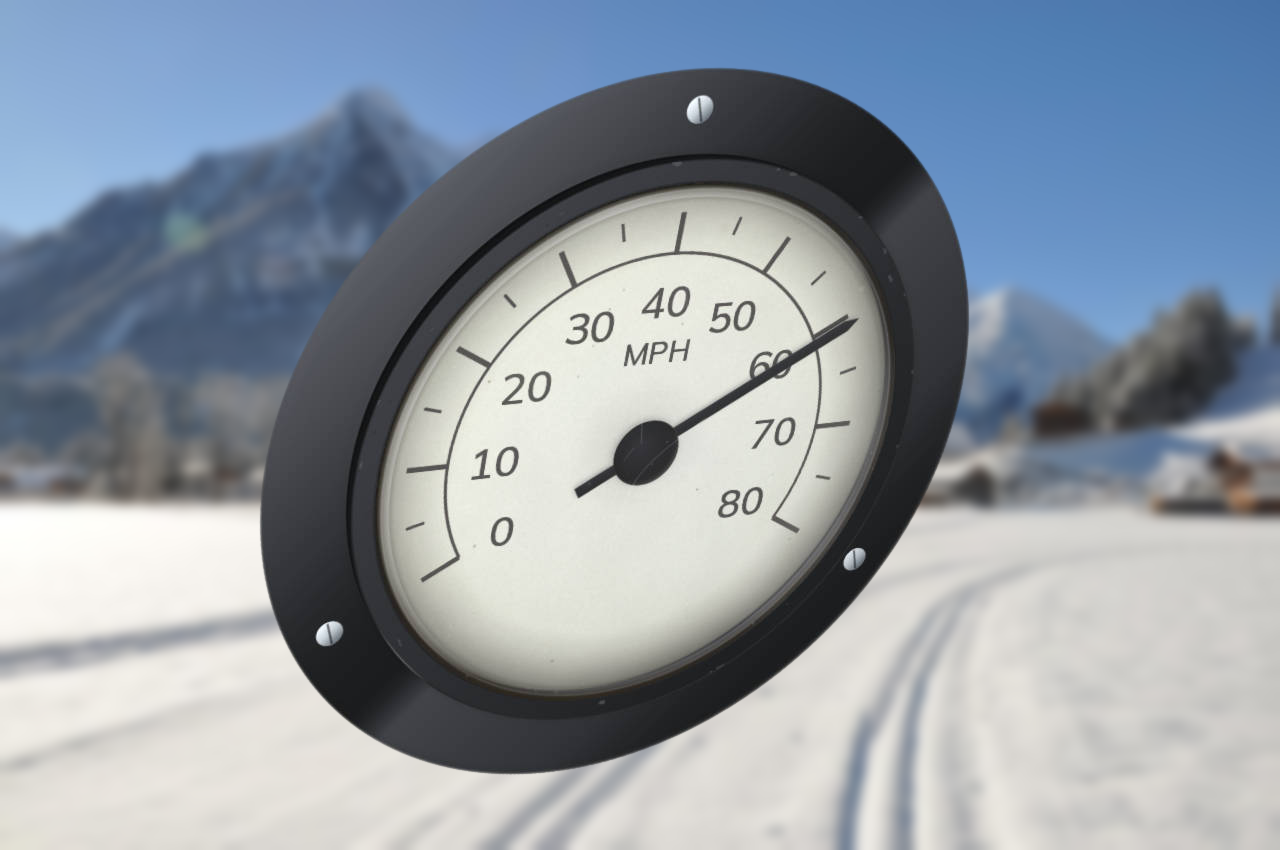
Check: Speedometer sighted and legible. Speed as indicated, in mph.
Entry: 60 mph
